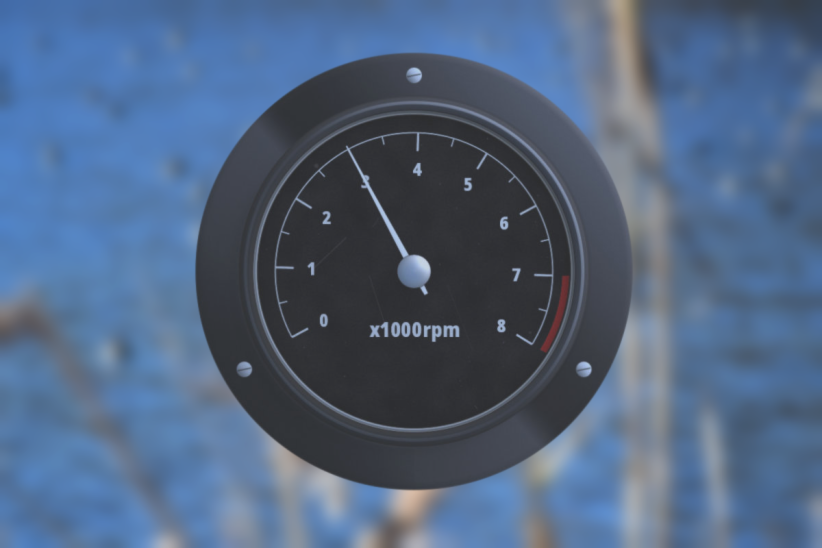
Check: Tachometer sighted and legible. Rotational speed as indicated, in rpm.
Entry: 3000 rpm
